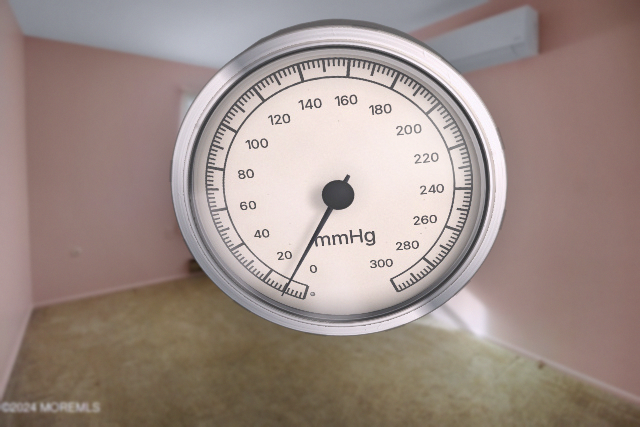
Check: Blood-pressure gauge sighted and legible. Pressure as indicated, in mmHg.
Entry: 10 mmHg
